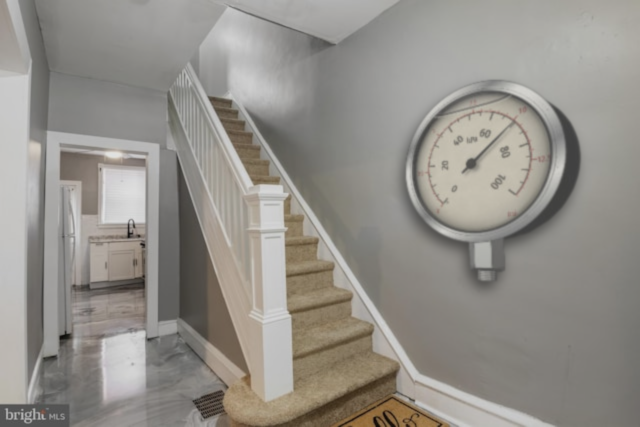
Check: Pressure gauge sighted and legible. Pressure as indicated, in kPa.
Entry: 70 kPa
